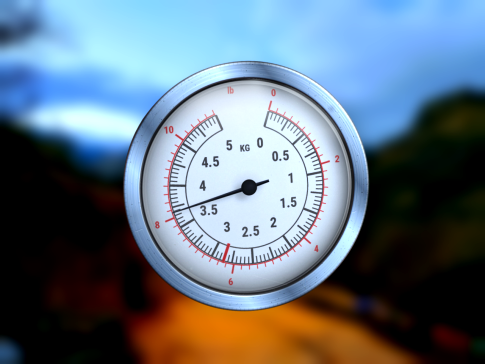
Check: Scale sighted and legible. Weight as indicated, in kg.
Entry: 3.7 kg
